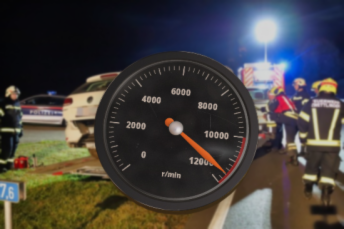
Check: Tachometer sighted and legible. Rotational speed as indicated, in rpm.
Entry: 11600 rpm
